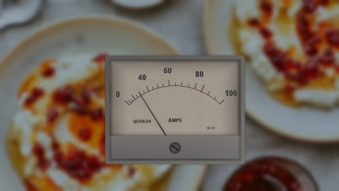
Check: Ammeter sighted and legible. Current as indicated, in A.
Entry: 30 A
